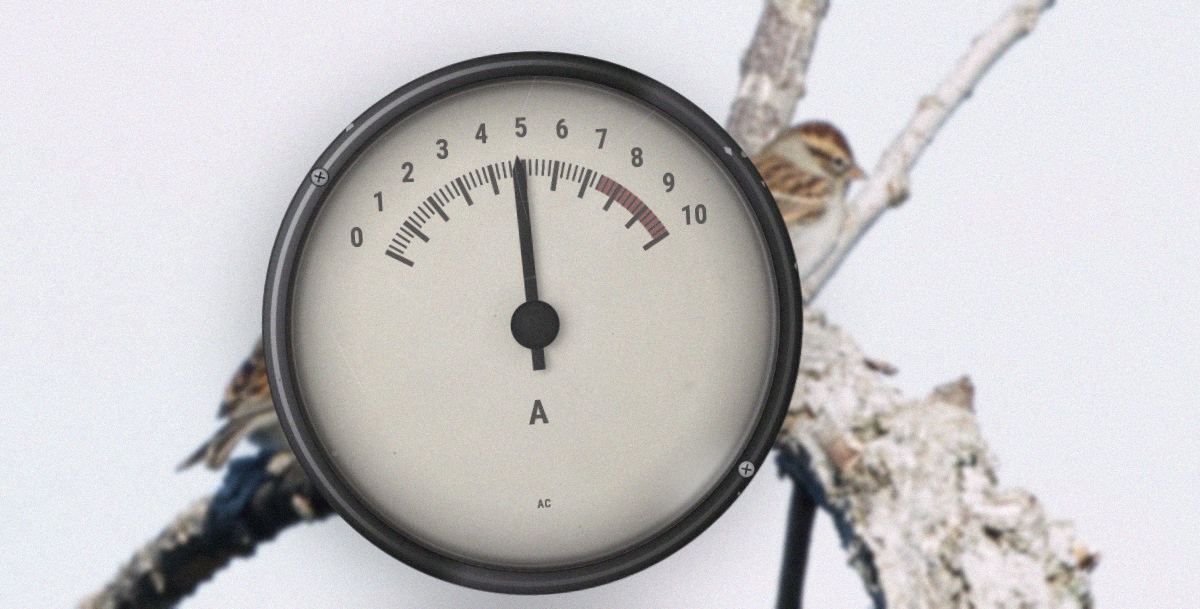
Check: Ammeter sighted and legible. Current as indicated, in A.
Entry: 4.8 A
